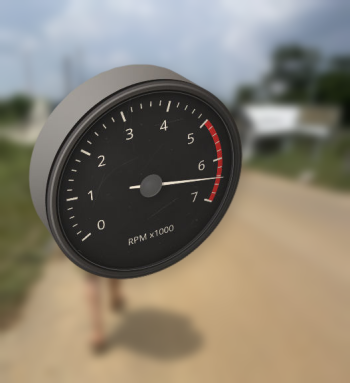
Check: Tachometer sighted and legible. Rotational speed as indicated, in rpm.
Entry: 6400 rpm
